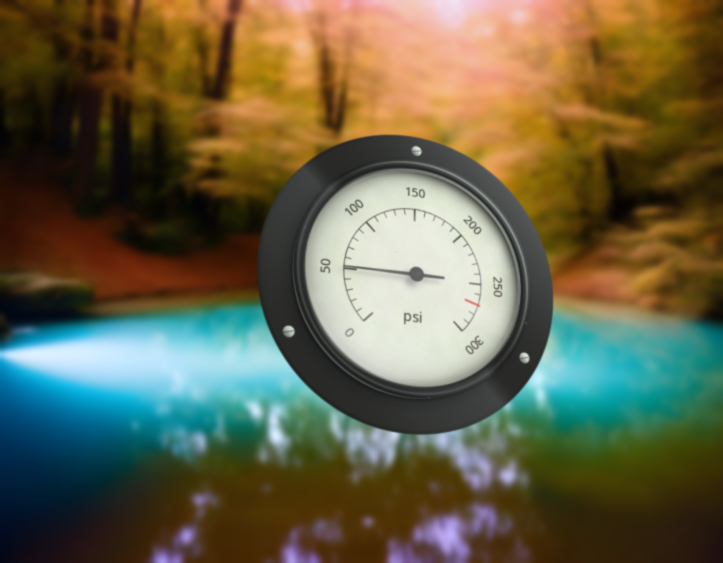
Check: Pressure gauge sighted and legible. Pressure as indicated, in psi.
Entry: 50 psi
